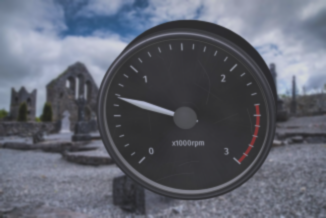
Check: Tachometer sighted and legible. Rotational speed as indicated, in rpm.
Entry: 700 rpm
